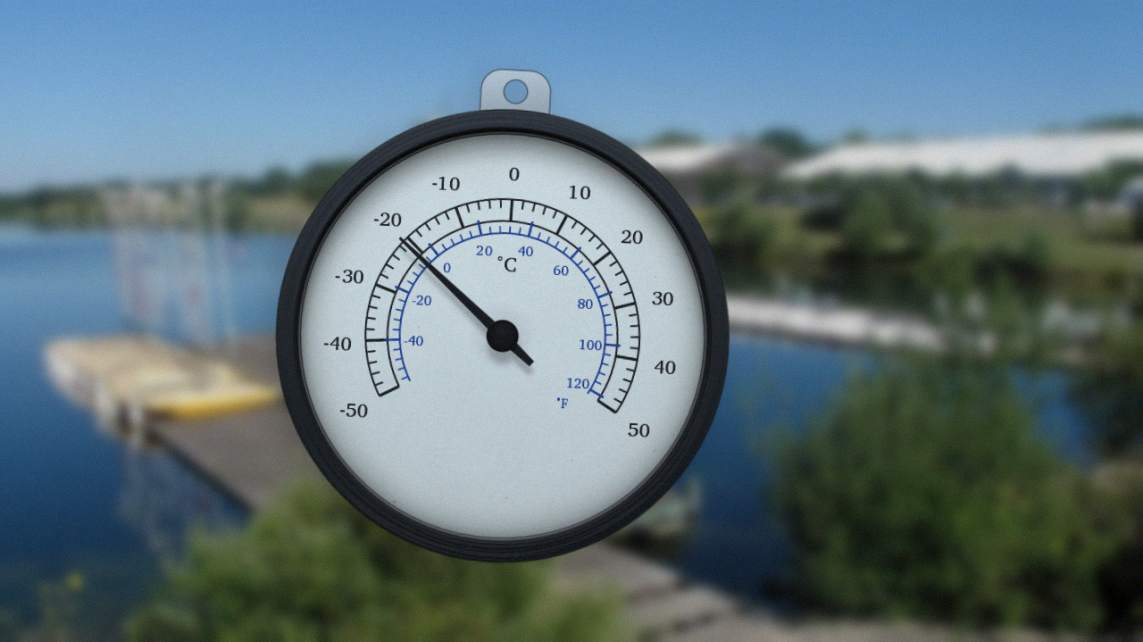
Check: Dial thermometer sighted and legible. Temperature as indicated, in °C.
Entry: -21 °C
